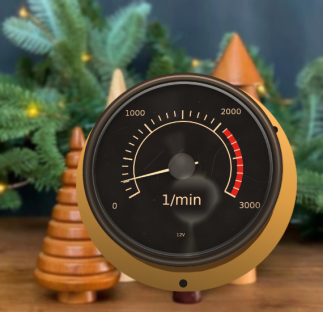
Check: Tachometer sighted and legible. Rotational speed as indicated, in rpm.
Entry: 200 rpm
